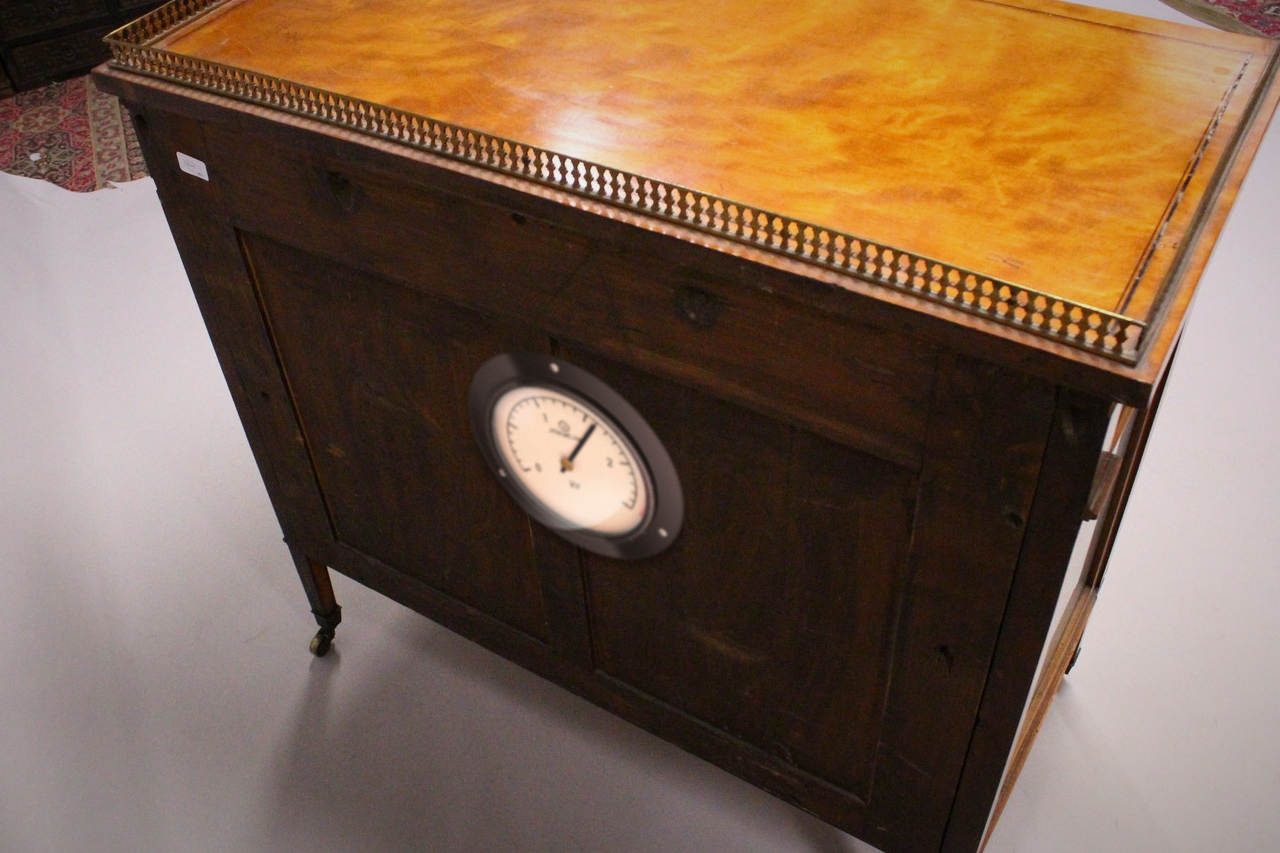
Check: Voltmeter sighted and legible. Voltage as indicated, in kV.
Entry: 1.6 kV
